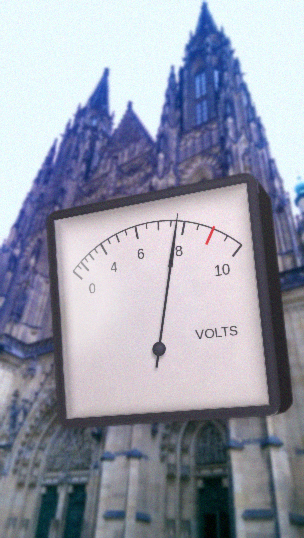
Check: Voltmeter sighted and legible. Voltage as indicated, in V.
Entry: 7.75 V
